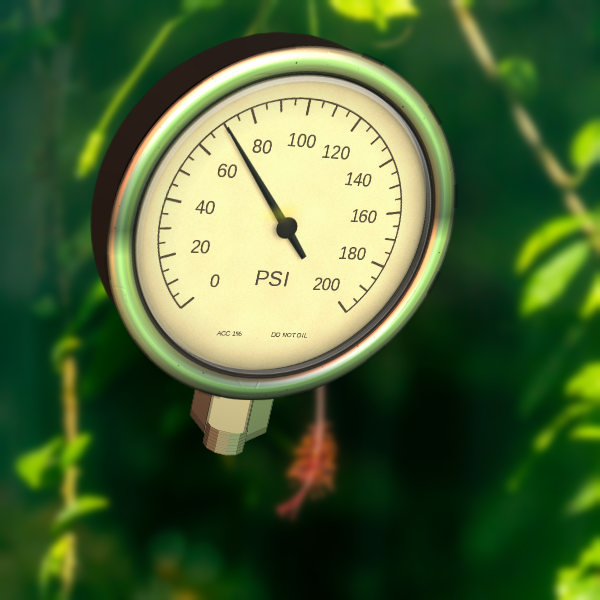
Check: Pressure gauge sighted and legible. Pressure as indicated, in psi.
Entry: 70 psi
